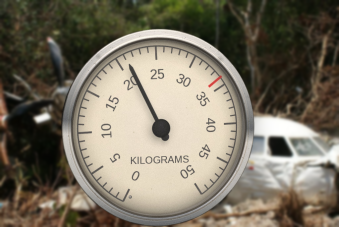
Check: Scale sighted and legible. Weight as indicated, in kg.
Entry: 21 kg
